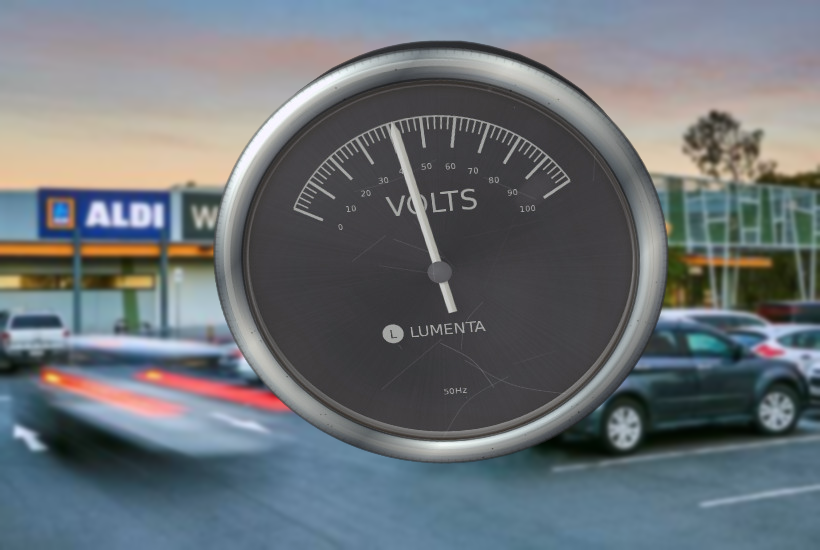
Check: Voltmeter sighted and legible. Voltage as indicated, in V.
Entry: 42 V
